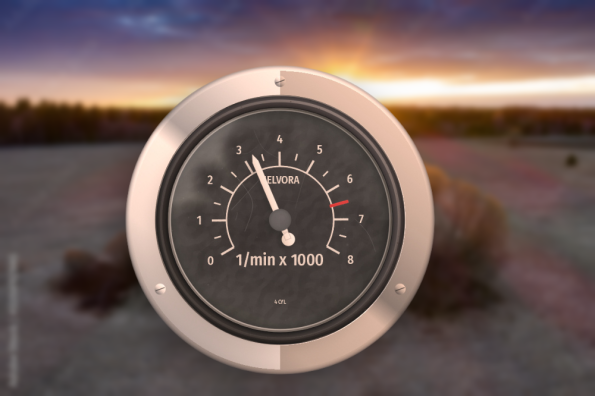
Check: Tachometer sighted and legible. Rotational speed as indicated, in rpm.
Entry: 3250 rpm
